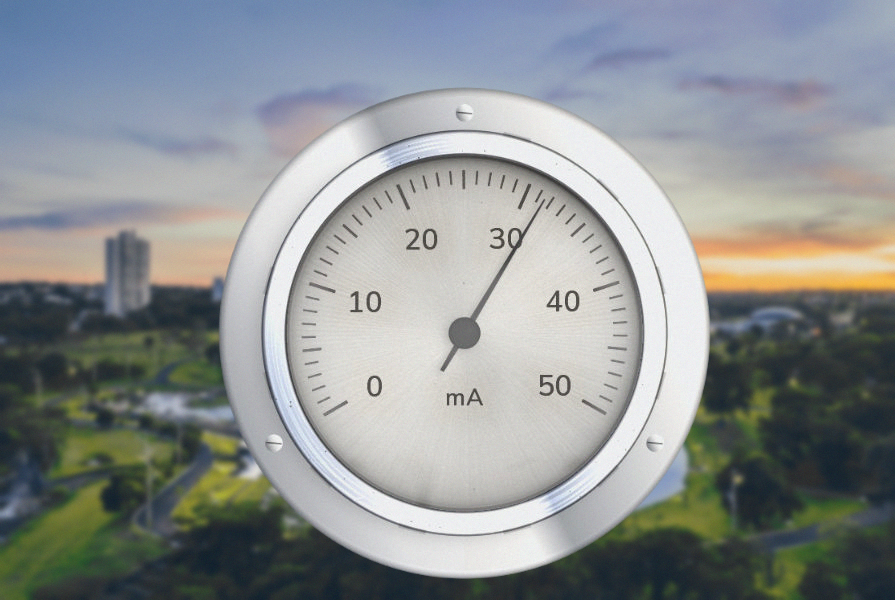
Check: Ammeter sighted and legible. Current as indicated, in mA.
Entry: 31.5 mA
